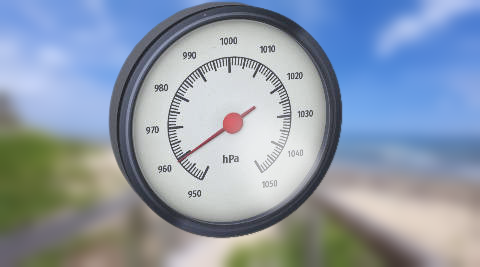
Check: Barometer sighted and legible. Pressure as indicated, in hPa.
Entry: 960 hPa
